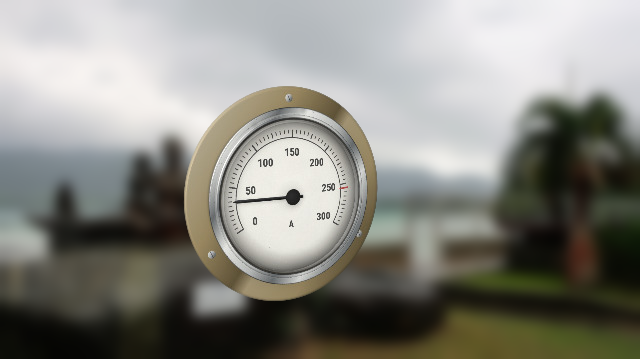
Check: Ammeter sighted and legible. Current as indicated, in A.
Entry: 35 A
